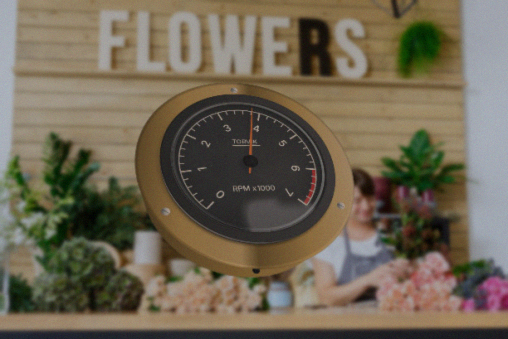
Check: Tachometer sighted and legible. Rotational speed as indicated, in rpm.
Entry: 3800 rpm
